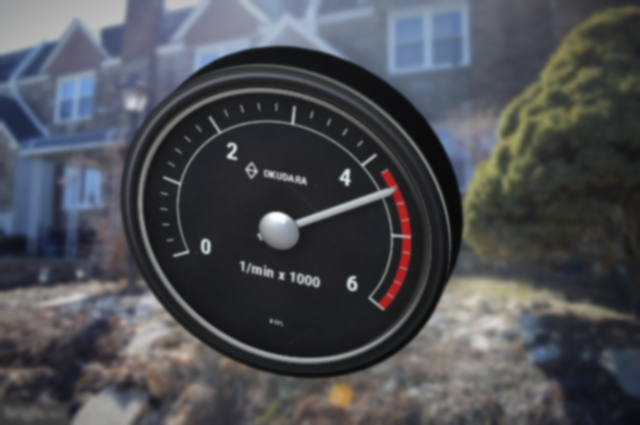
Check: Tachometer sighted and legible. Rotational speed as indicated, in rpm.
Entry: 4400 rpm
